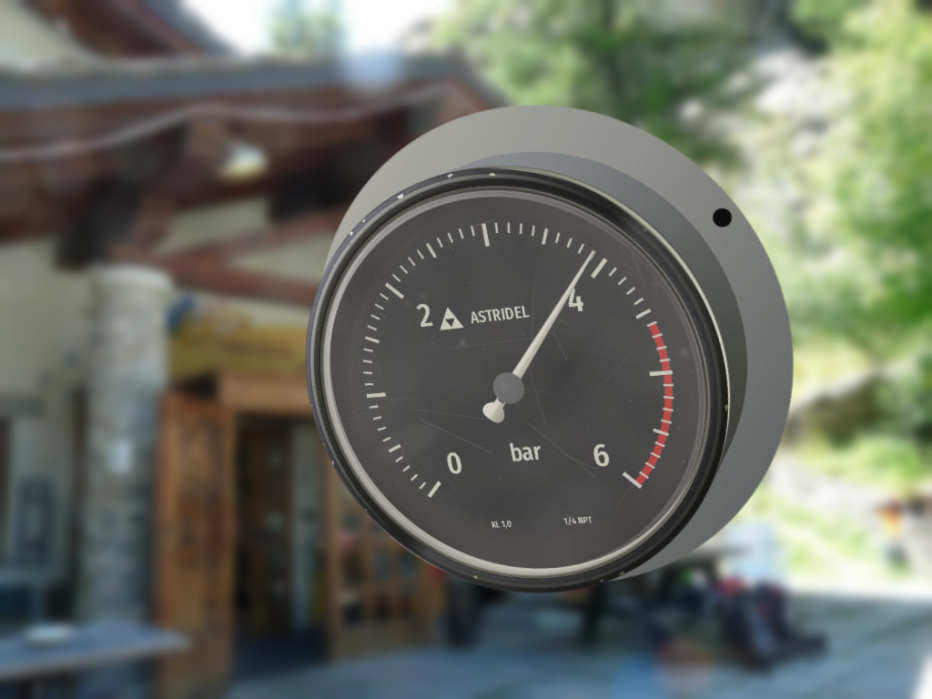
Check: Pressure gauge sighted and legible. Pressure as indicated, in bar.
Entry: 3.9 bar
